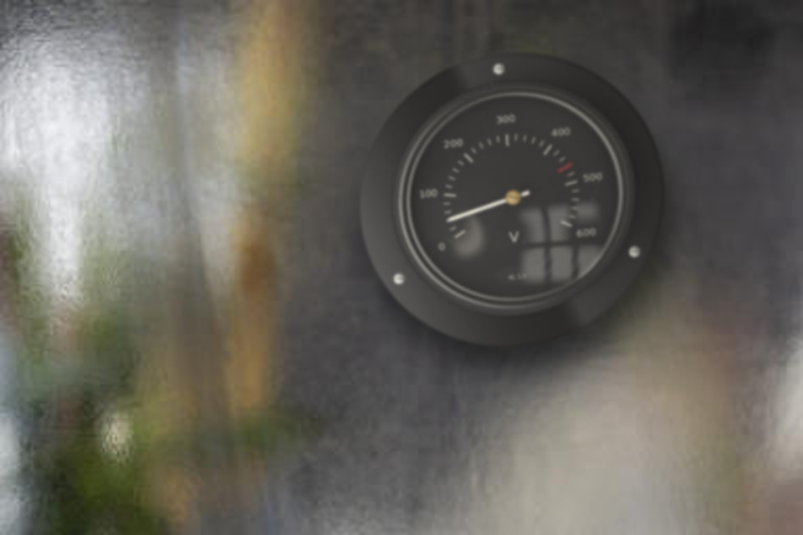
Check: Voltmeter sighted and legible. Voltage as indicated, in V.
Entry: 40 V
